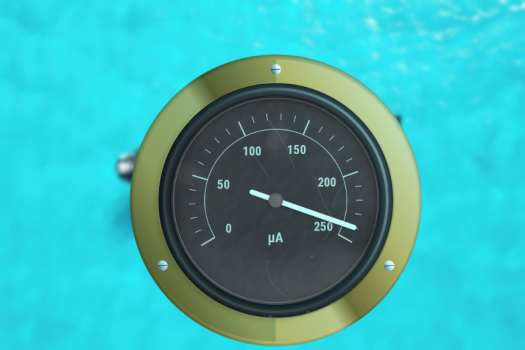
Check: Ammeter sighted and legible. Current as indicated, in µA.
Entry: 240 µA
